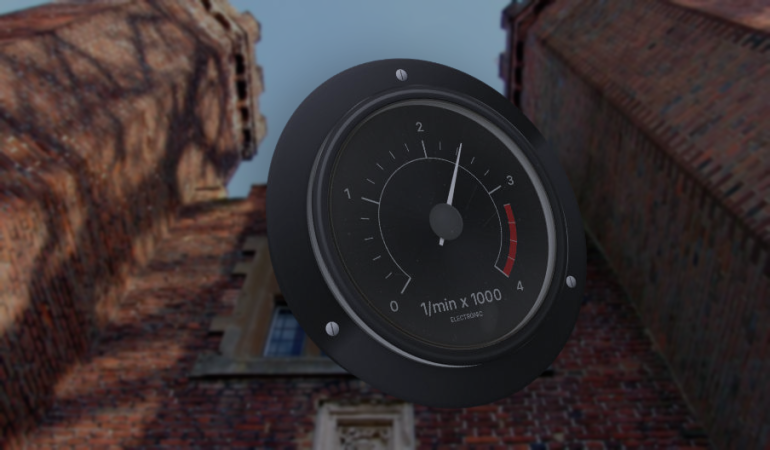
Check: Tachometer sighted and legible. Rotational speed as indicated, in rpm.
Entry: 2400 rpm
